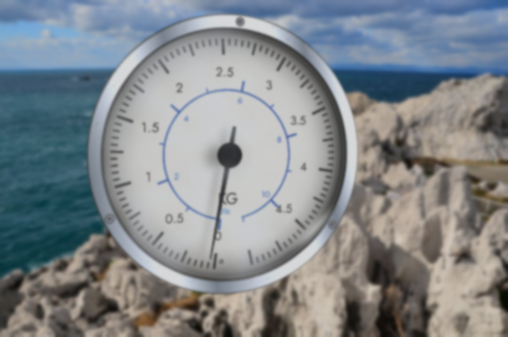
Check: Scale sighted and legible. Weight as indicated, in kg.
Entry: 0.05 kg
